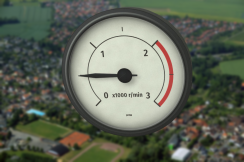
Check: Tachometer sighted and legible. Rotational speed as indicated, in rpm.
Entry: 500 rpm
